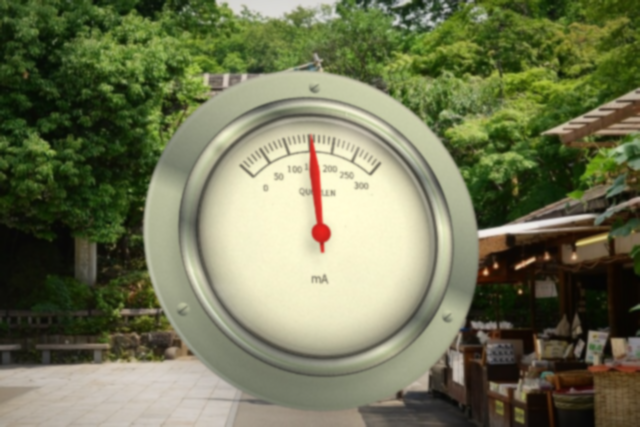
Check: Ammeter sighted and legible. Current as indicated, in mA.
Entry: 150 mA
